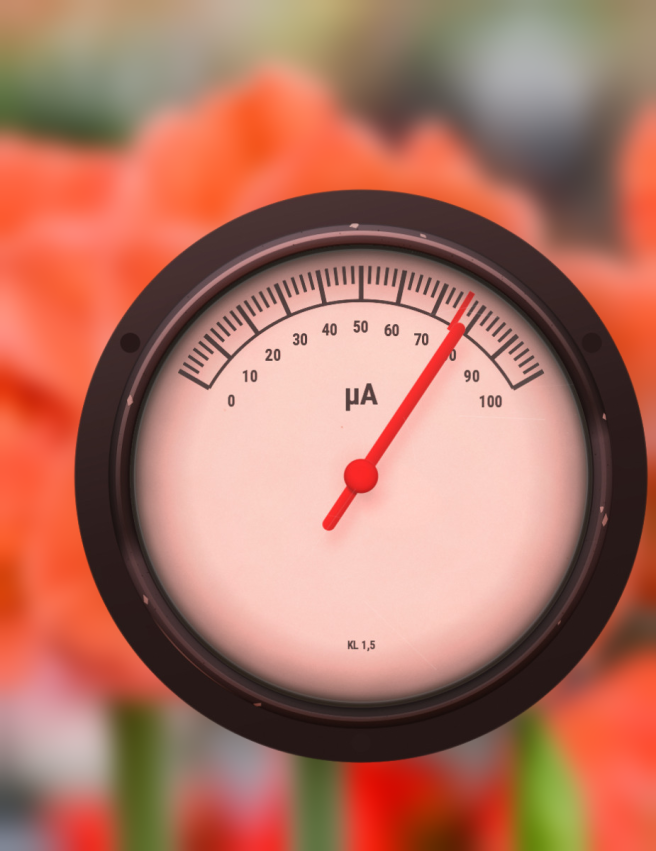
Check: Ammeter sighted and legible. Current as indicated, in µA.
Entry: 78 µA
